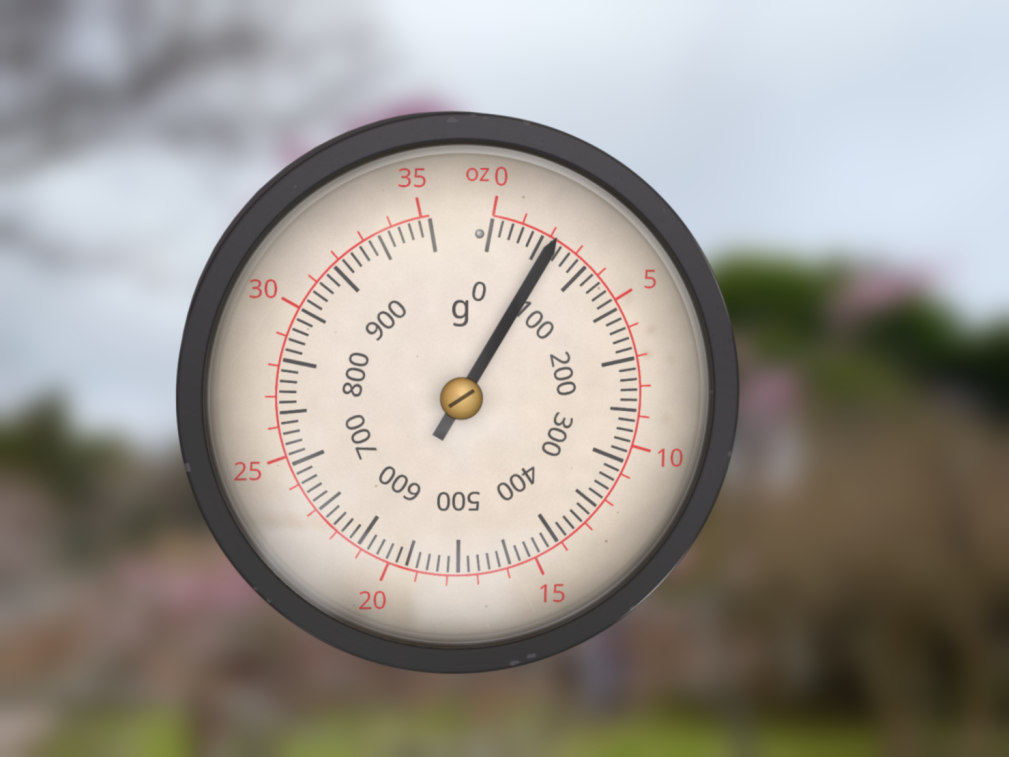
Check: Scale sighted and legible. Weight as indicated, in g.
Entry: 60 g
